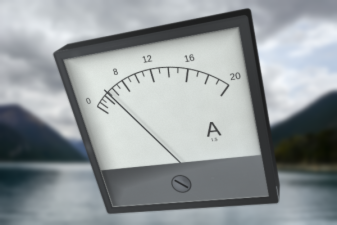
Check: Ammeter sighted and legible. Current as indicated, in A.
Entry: 5 A
